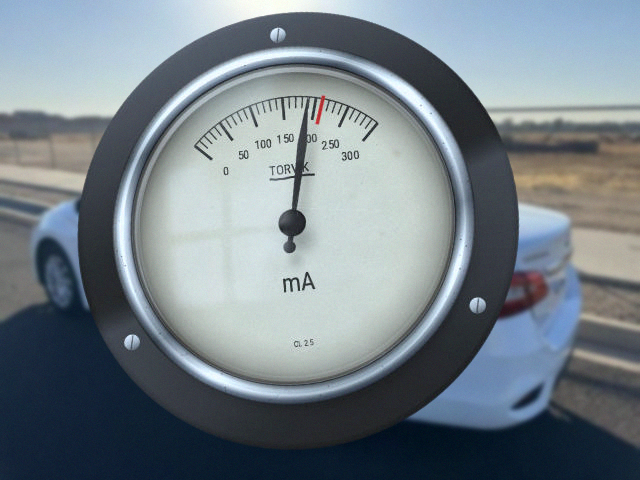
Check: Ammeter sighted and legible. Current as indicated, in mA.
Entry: 190 mA
